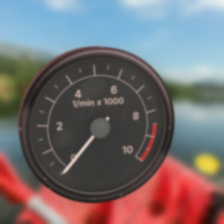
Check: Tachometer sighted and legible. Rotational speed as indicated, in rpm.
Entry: 0 rpm
